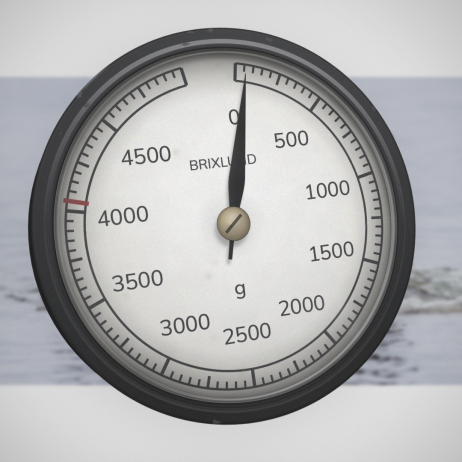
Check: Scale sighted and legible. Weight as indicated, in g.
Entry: 50 g
